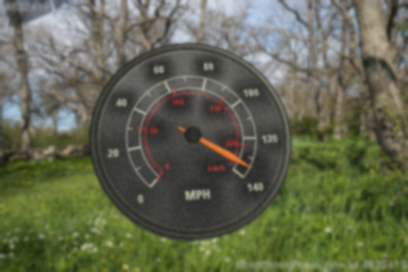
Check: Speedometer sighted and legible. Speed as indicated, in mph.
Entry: 135 mph
